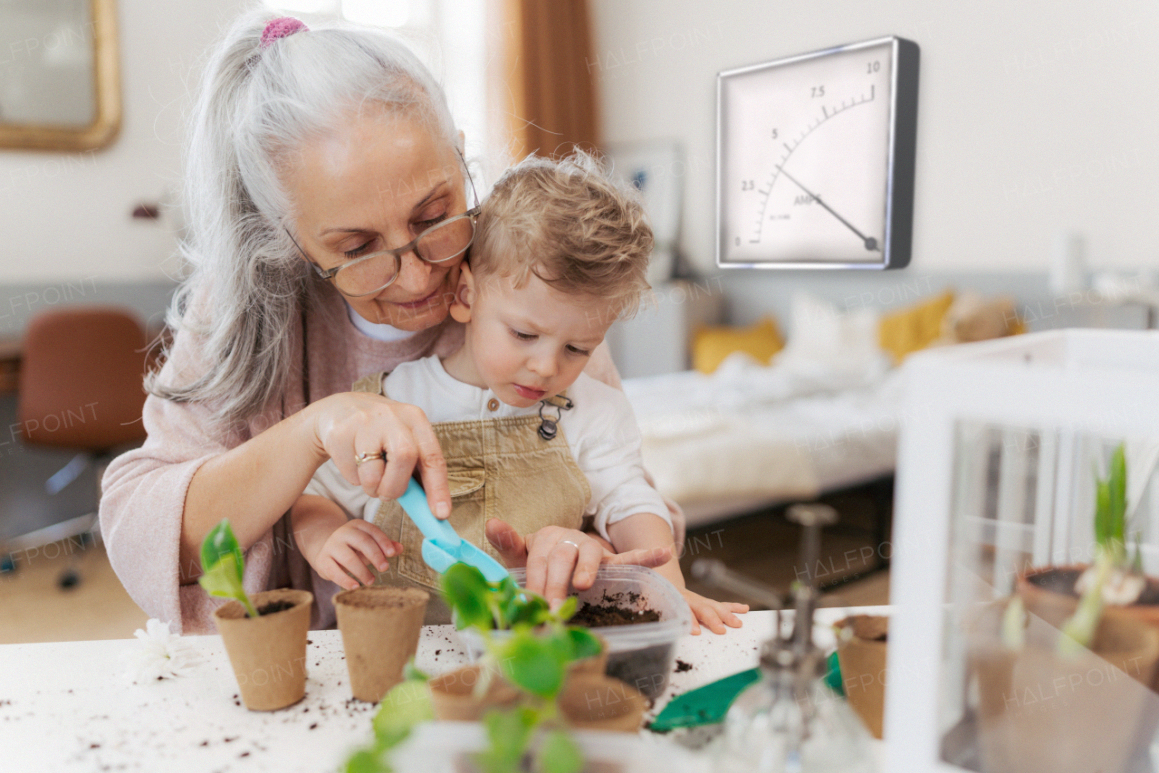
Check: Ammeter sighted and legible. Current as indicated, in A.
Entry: 4 A
